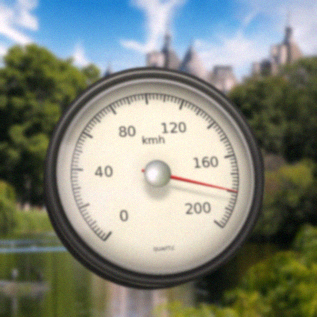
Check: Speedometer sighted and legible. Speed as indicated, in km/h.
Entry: 180 km/h
